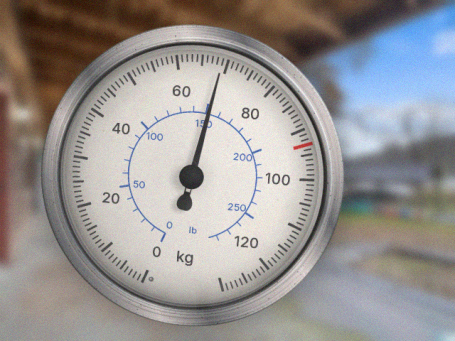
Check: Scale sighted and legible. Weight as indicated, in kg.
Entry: 69 kg
